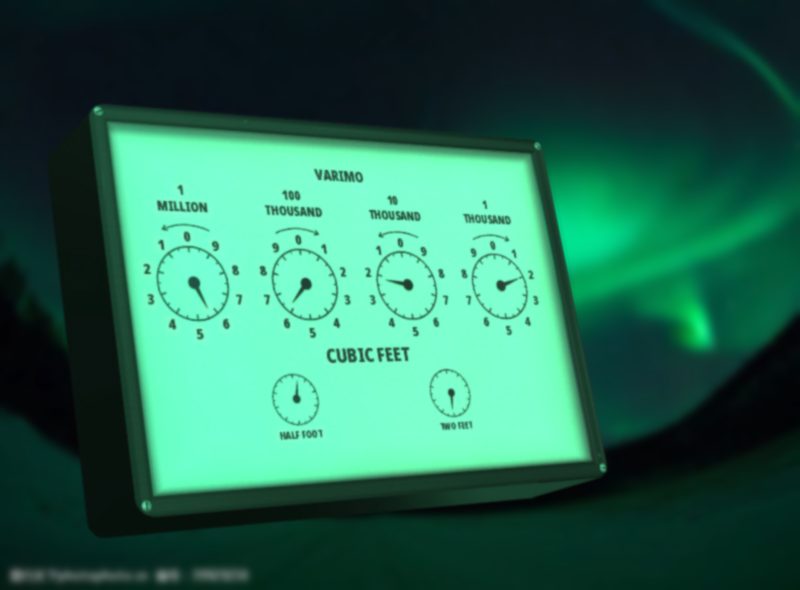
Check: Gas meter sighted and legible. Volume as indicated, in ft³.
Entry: 562200 ft³
